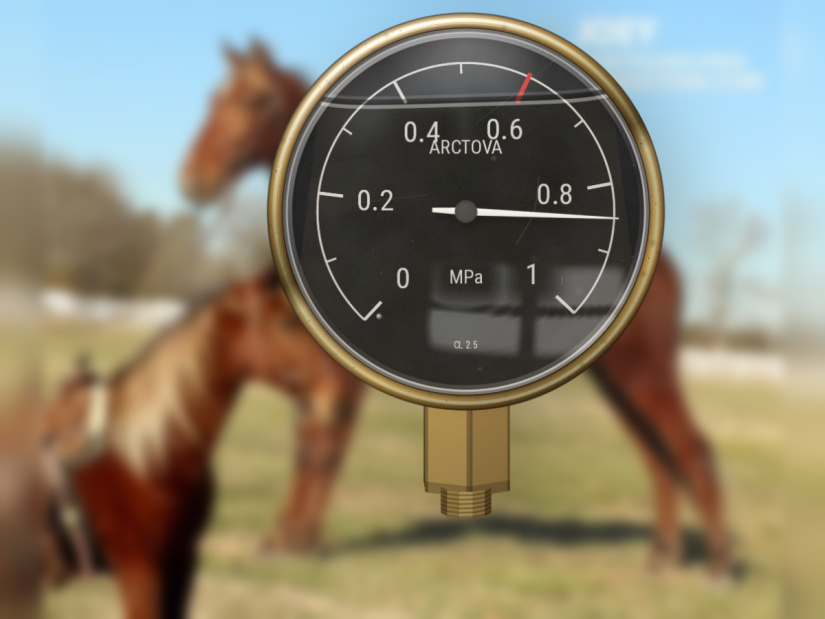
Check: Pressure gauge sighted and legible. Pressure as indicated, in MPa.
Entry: 0.85 MPa
